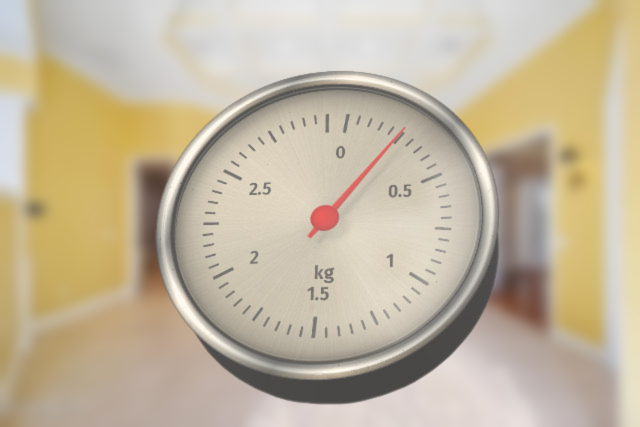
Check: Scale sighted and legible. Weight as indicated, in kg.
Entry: 0.25 kg
